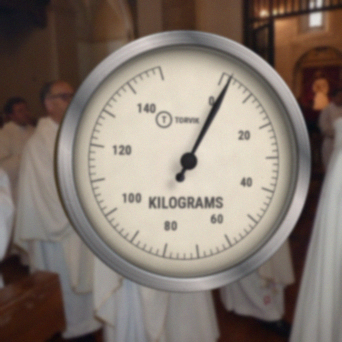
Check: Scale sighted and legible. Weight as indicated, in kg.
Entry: 2 kg
